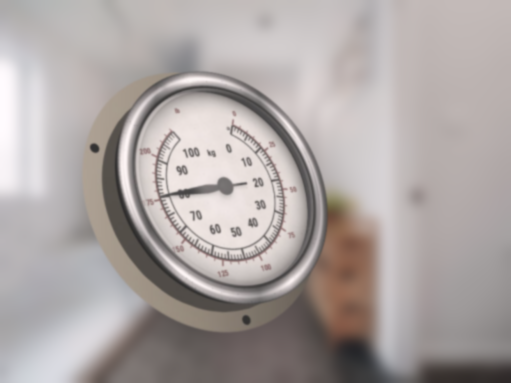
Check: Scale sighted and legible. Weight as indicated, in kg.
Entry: 80 kg
